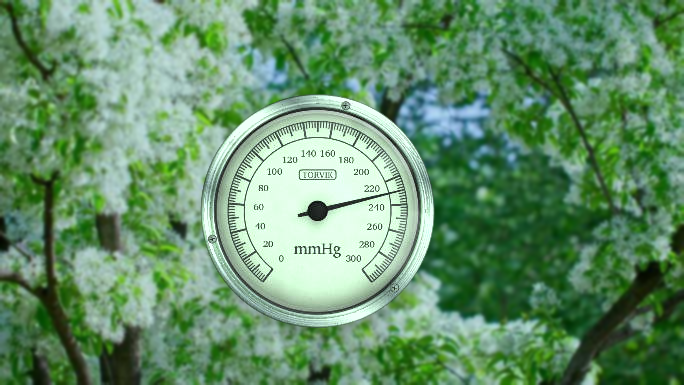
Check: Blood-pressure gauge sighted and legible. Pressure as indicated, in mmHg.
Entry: 230 mmHg
